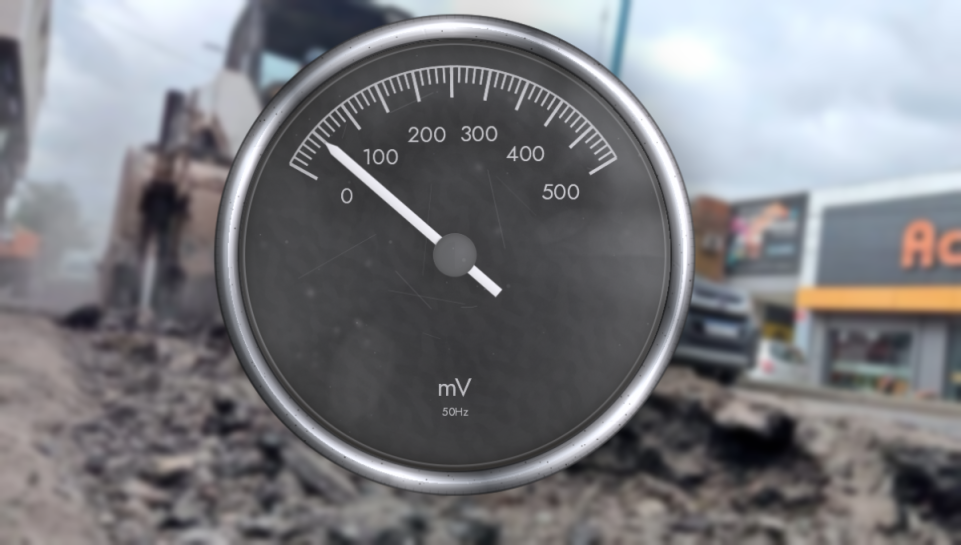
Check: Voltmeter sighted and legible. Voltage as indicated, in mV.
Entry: 50 mV
